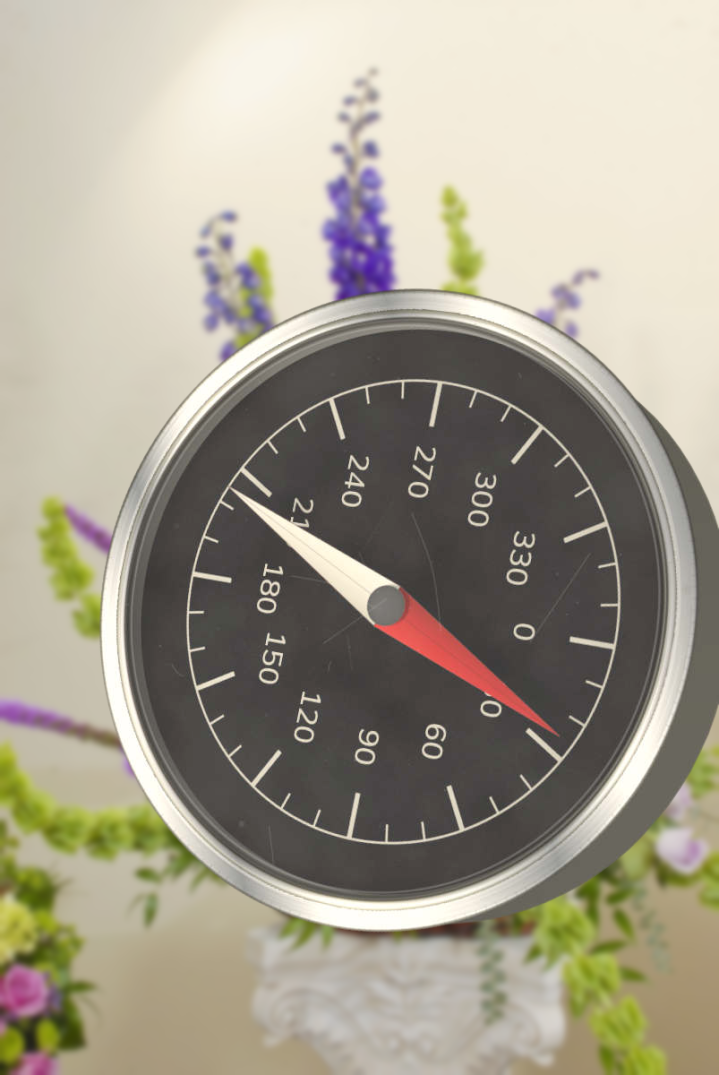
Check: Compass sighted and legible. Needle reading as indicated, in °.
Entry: 25 °
